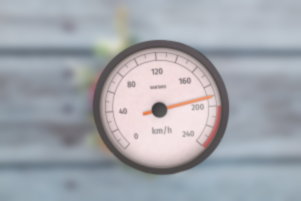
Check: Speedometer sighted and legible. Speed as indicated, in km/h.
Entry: 190 km/h
